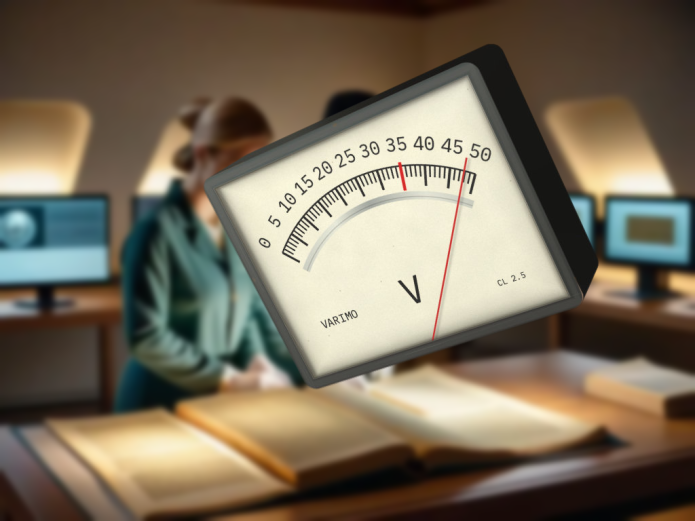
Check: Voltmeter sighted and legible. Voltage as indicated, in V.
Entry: 48 V
